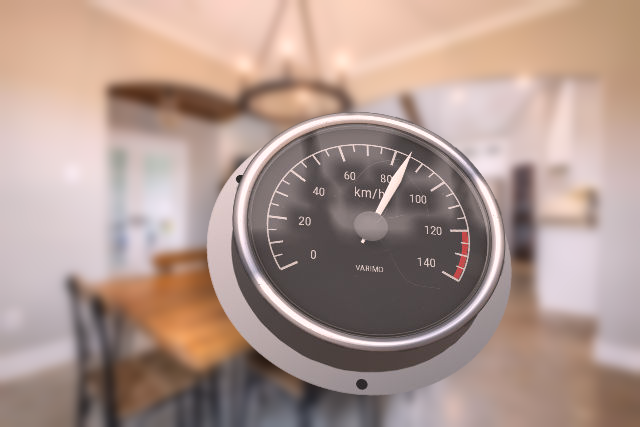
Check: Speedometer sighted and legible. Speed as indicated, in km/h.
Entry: 85 km/h
